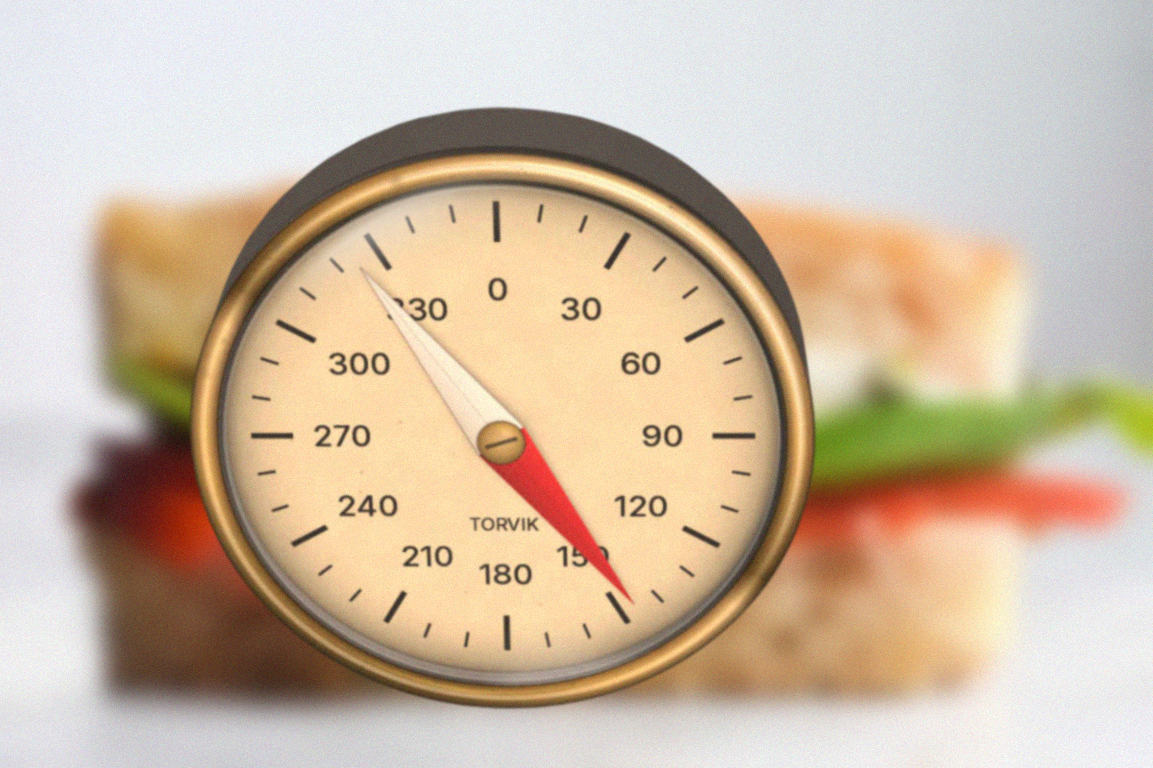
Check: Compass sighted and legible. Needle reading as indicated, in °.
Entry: 145 °
